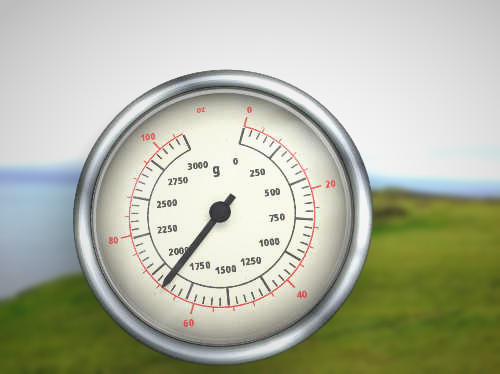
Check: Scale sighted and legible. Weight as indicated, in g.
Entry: 1900 g
